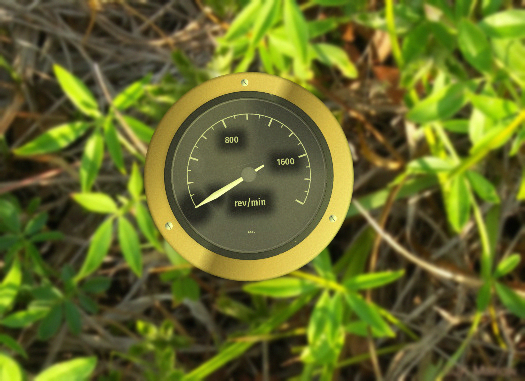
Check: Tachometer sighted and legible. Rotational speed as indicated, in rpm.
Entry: 0 rpm
